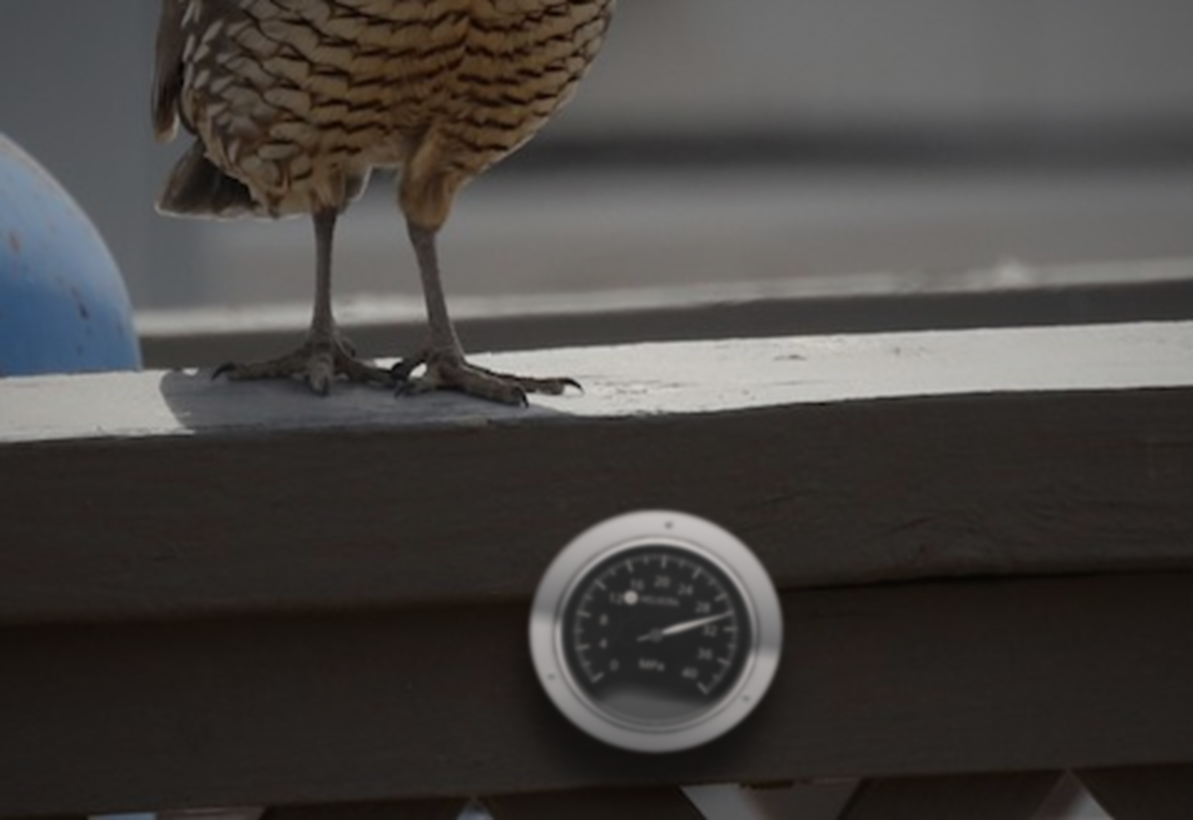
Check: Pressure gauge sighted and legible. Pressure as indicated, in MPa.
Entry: 30 MPa
